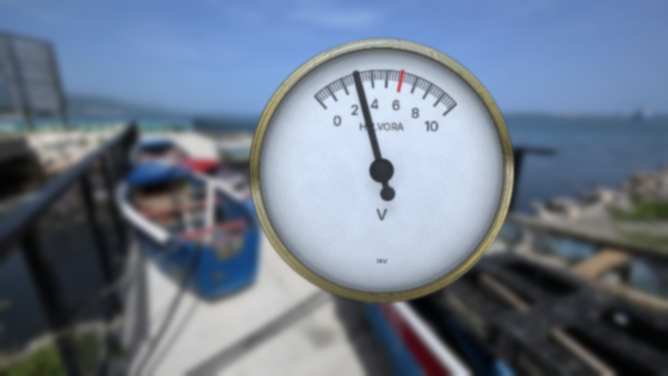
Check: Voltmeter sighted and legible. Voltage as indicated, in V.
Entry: 3 V
